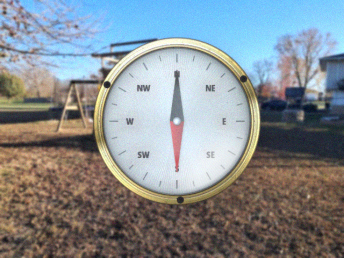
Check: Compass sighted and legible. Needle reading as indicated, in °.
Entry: 180 °
